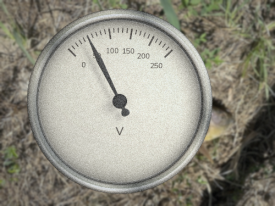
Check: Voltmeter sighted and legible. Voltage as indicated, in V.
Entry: 50 V
